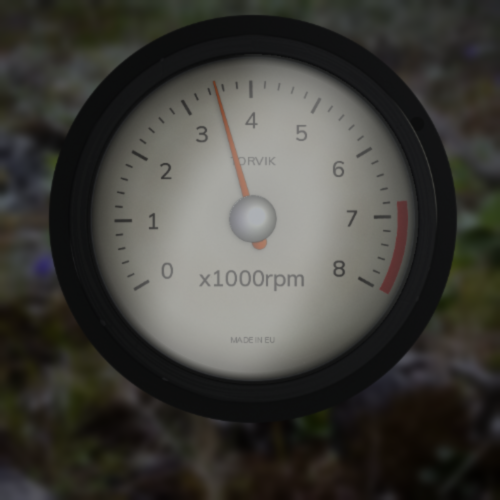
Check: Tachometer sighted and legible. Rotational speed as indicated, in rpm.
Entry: 3500 rpm
